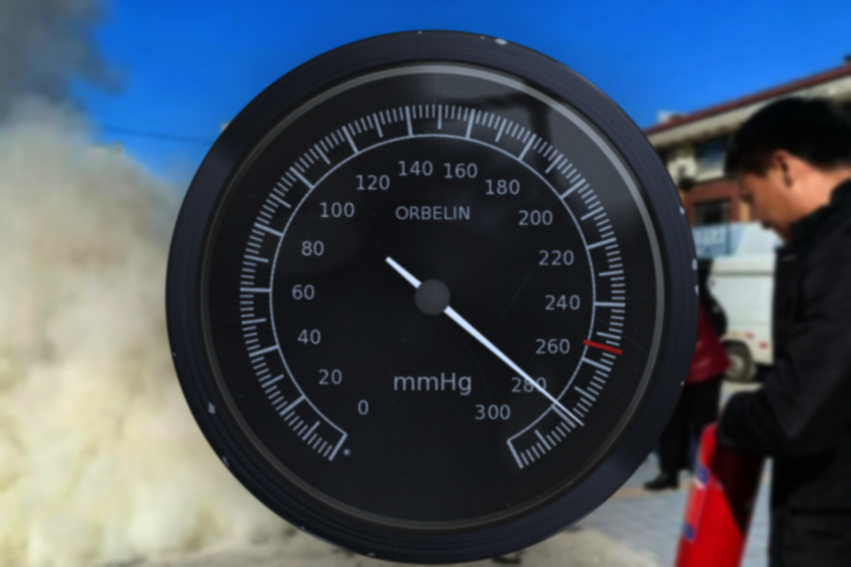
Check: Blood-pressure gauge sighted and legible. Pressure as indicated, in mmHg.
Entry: 278 mmHg
